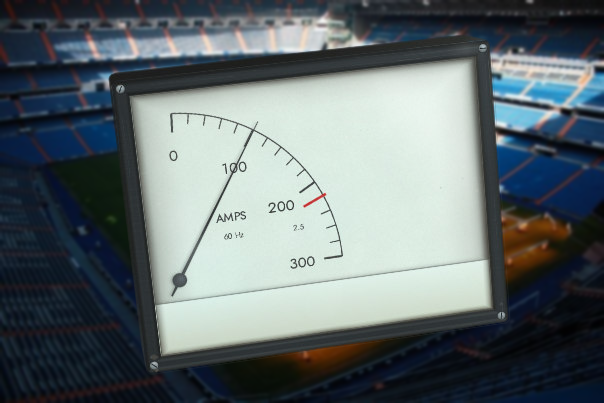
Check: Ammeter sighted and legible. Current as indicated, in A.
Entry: 100 A
